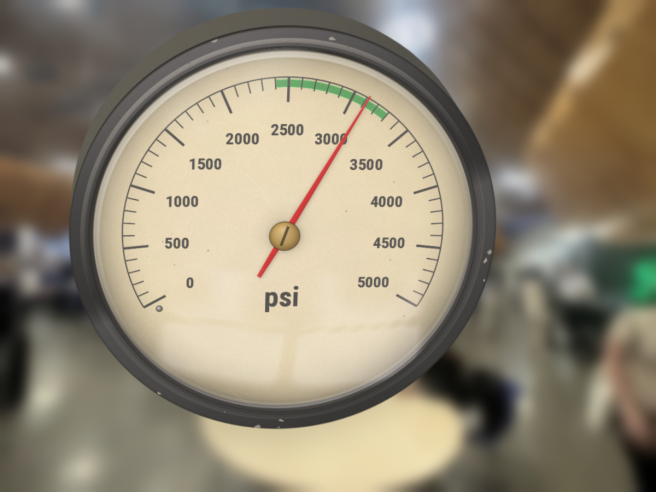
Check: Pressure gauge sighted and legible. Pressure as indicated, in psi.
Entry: 3100 psi
